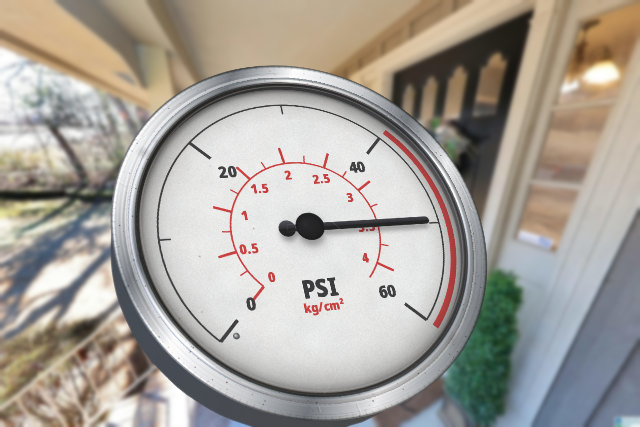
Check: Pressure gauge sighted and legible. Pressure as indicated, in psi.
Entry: 50 psi
